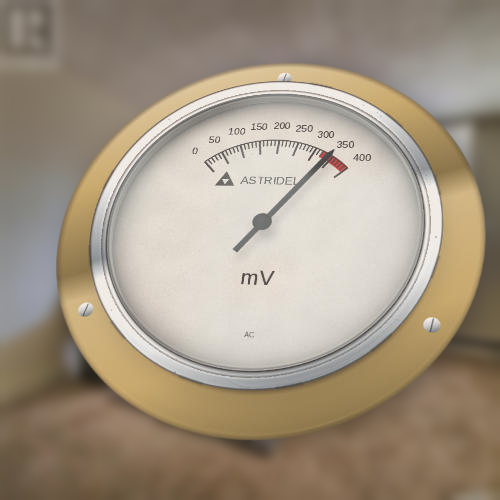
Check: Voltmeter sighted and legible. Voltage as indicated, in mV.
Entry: 350 mV
